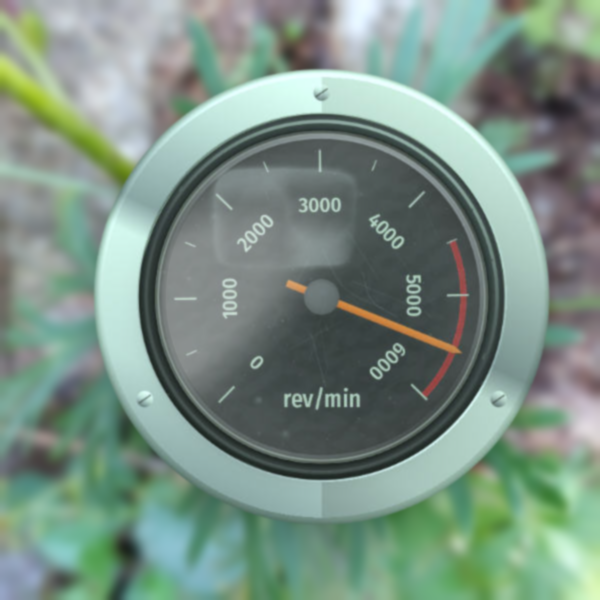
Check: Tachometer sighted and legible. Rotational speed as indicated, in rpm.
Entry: 5500 rpm
